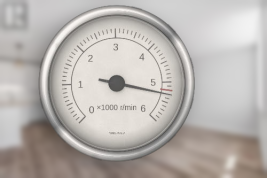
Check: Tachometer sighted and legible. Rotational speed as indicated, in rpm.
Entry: 5300 rpm
